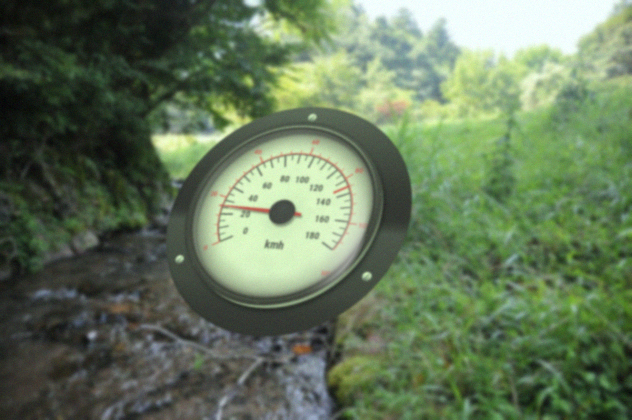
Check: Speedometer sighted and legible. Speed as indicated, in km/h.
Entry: 25 km/h
